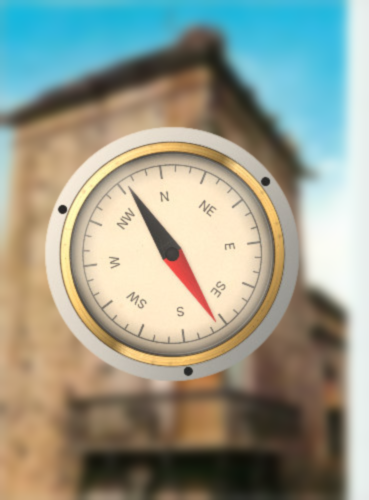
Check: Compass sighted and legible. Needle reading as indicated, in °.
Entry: 155 °
